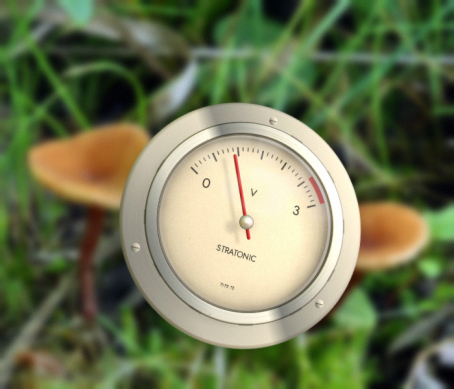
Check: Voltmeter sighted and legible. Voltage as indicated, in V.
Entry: 0.9 V
